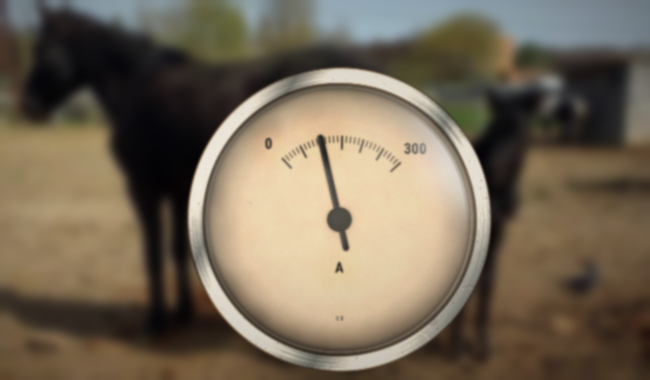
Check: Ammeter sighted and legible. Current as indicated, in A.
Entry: 100 A
